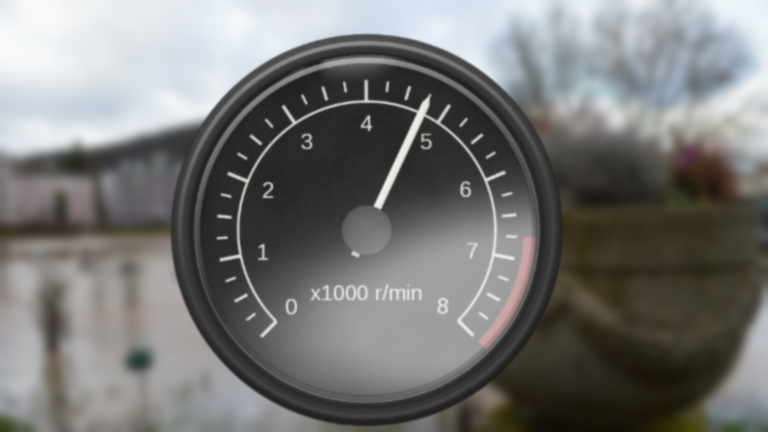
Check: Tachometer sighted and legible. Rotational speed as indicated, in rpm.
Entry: 4750 rpm
